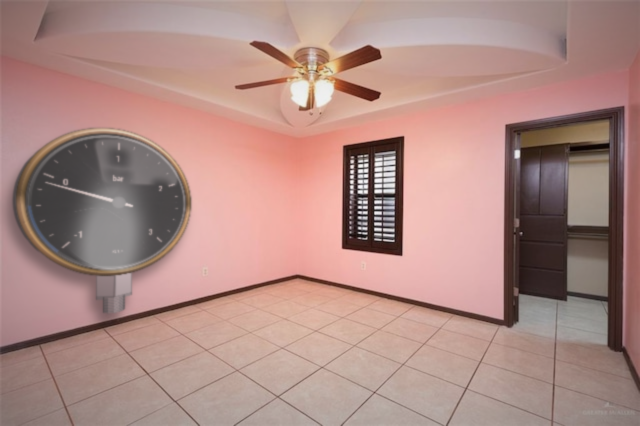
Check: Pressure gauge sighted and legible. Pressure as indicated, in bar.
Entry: -0.1 bar
